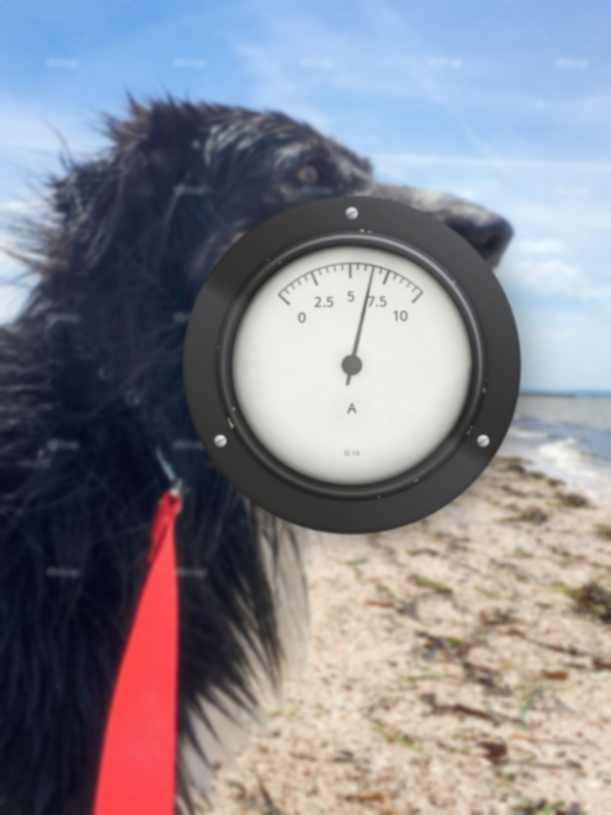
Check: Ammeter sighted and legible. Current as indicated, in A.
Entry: 6.5 A
